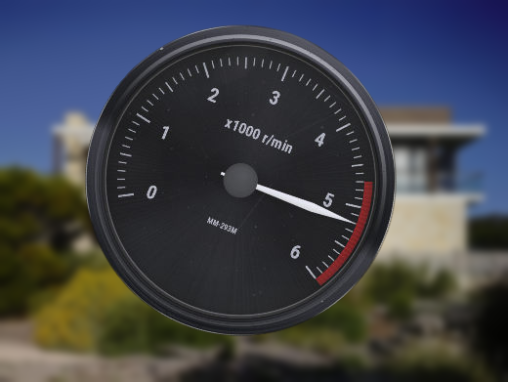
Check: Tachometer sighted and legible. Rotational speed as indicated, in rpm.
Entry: 5200 rpm
